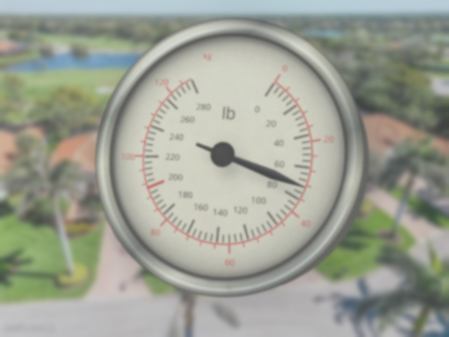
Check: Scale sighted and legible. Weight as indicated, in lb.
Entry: 72 lb
